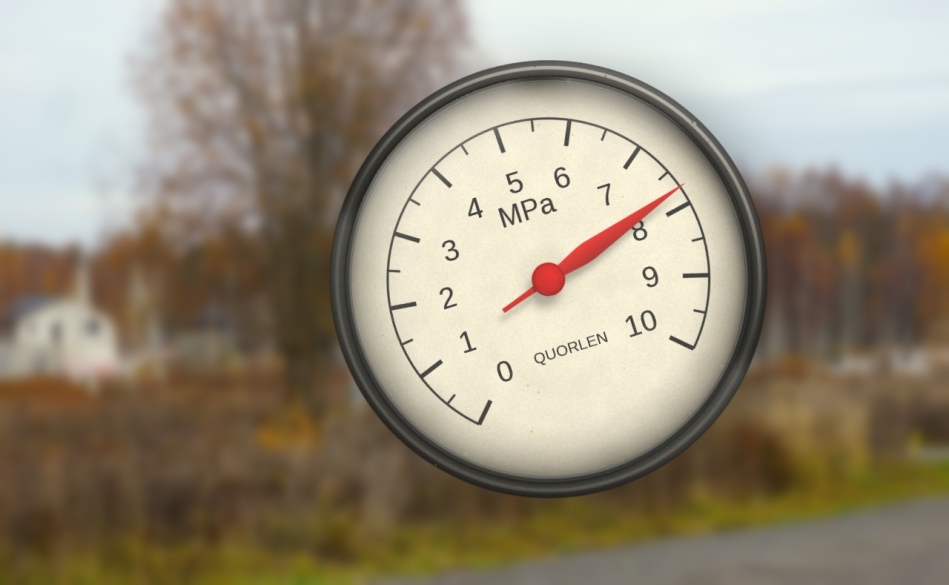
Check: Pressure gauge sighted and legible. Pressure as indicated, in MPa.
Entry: 7.75 MPa
